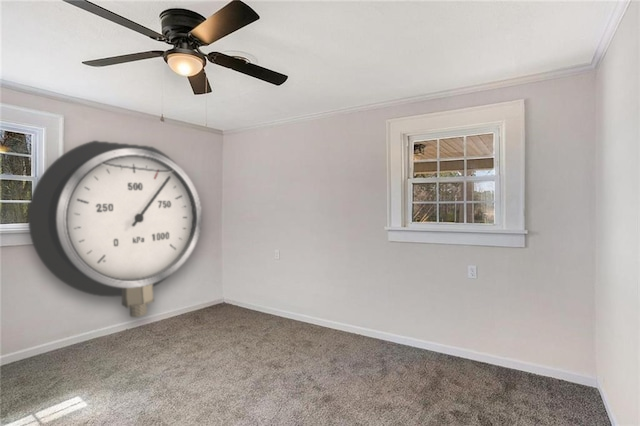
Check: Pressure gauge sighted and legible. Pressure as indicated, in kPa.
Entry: 650 kPa
